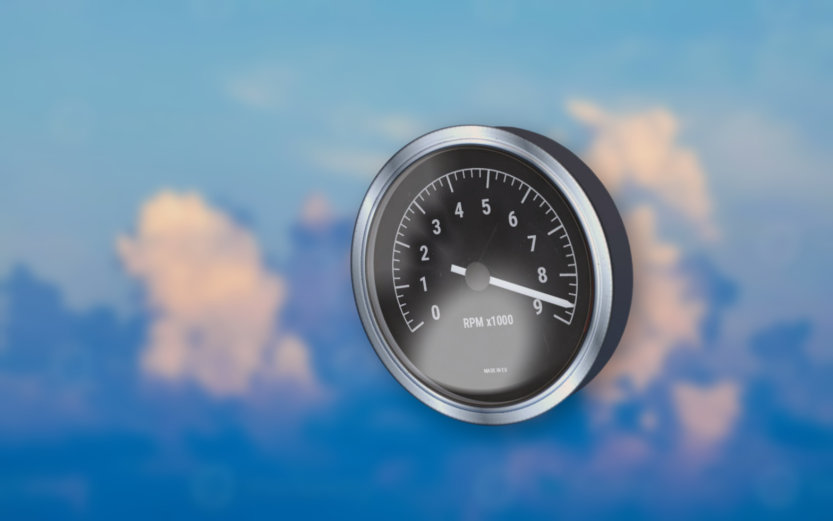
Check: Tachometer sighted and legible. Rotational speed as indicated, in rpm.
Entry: 8600 rpm
